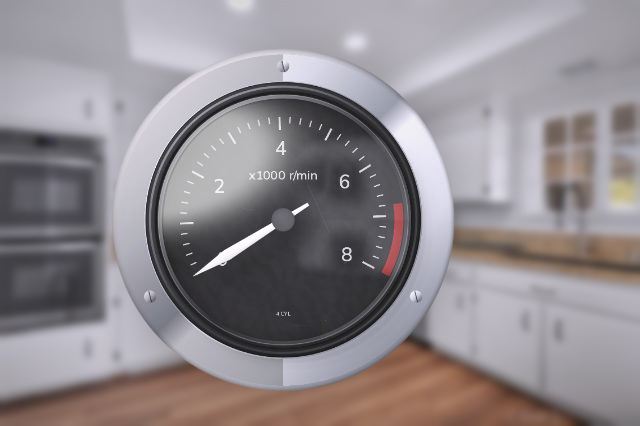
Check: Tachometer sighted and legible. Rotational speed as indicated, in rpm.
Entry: 0 rpm
